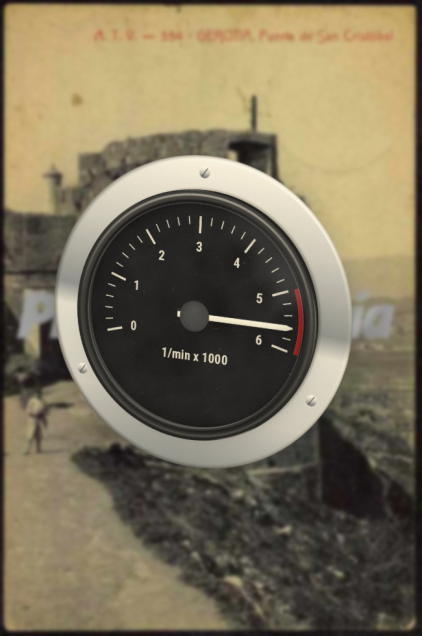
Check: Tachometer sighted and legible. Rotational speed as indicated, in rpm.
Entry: 5600 rpm
